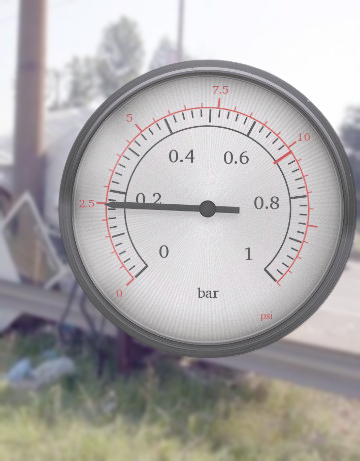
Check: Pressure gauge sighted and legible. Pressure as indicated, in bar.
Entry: 0.17 bar
